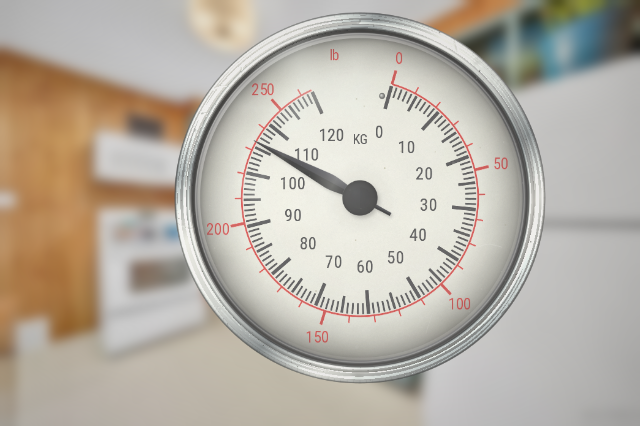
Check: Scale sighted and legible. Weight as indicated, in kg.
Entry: 106 kg
